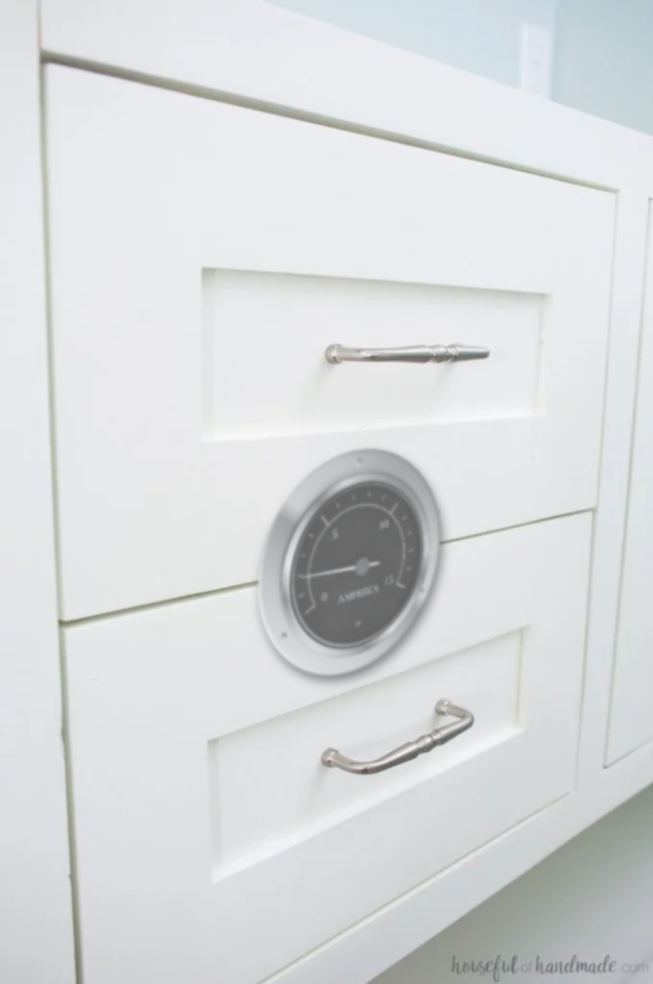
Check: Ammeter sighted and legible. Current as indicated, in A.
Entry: 2 A
